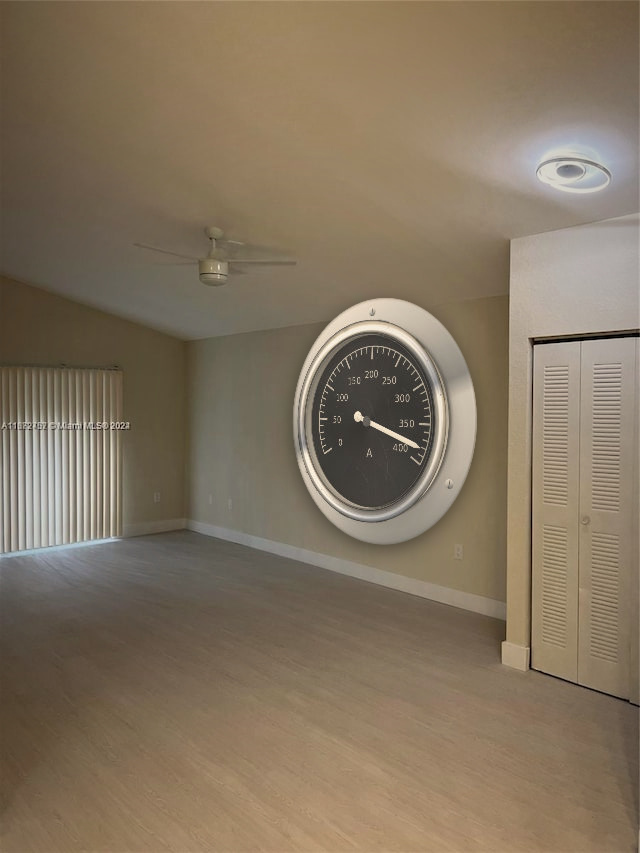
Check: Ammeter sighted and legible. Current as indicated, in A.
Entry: 380 A
